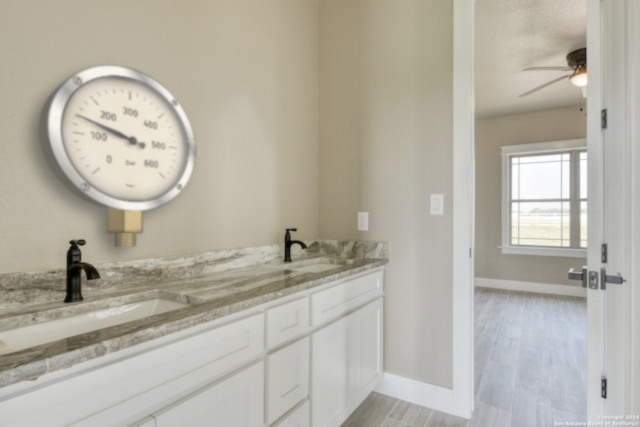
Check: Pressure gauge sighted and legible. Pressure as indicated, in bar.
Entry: 140 bar
